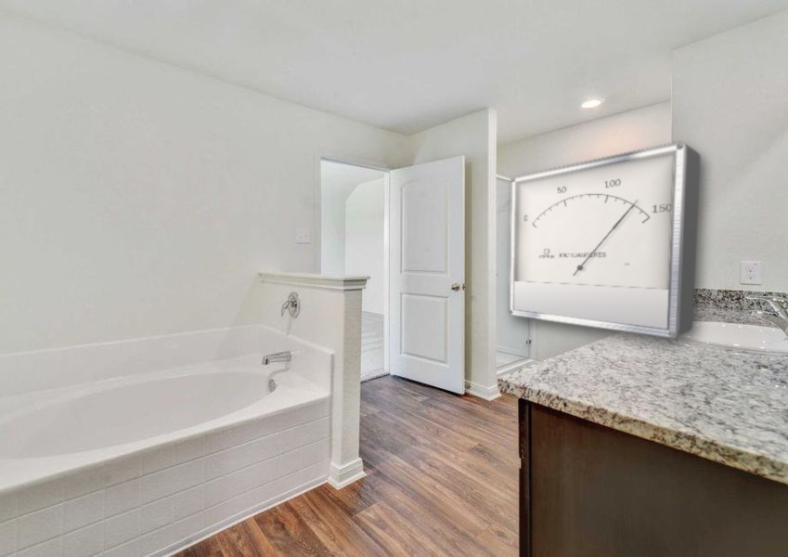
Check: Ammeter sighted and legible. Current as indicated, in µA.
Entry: 130 µA
